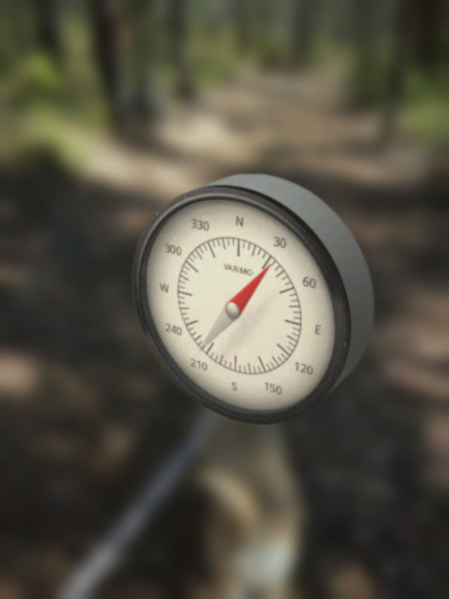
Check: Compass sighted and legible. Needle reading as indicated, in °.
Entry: 35 °
